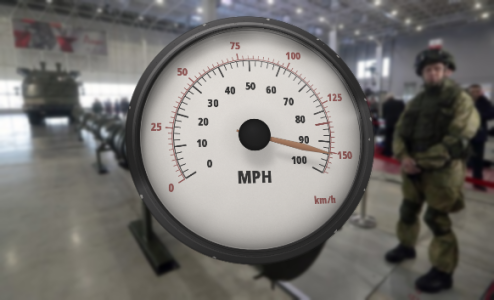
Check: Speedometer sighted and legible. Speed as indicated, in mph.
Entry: 94 mph
